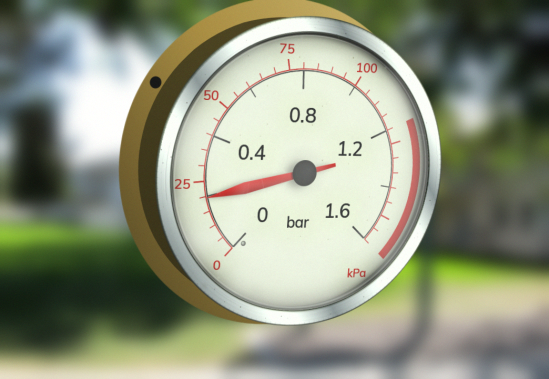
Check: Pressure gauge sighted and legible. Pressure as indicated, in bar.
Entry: 0.2 bar
